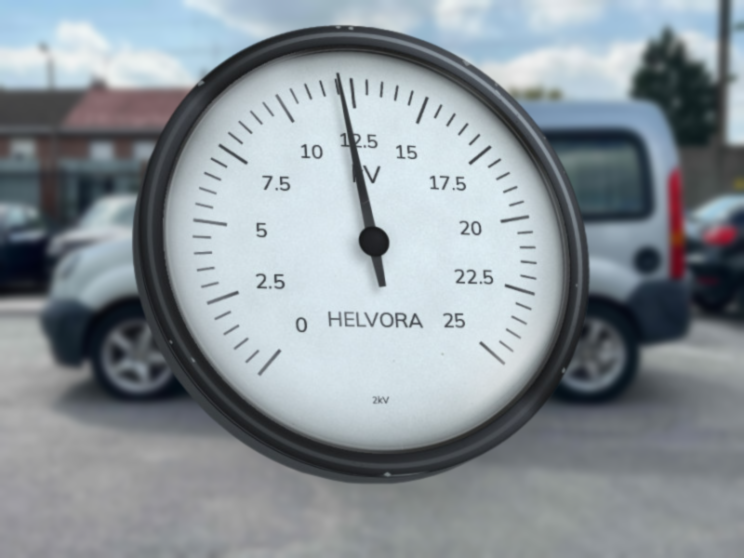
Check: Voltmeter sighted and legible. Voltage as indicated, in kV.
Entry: 12 kV
